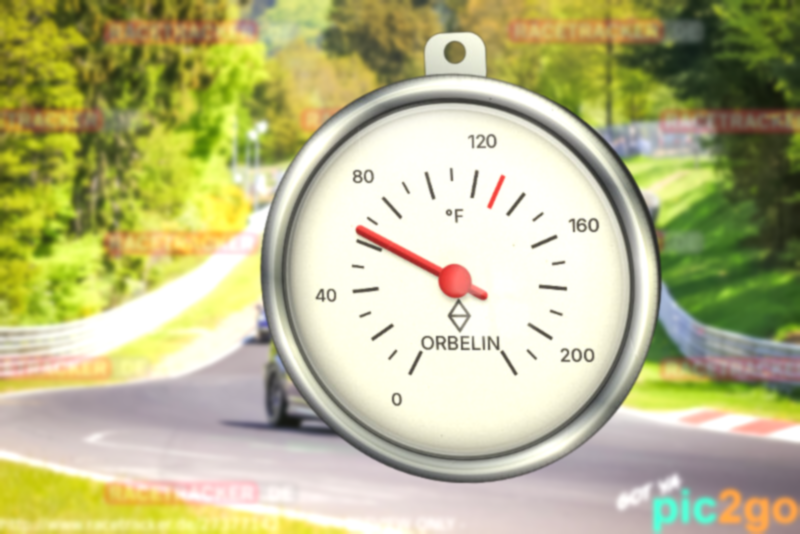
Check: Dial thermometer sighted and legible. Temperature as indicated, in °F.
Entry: 65 °F
